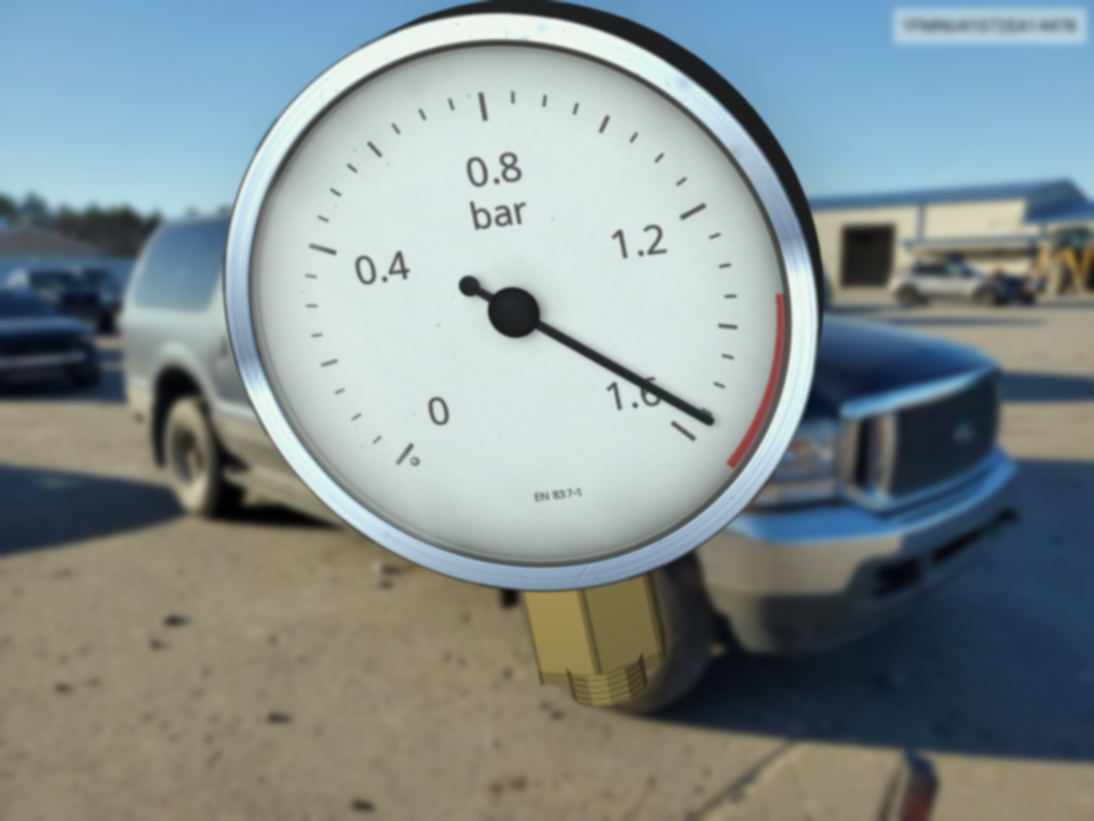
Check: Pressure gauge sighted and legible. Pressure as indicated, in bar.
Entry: 1.55 bar
